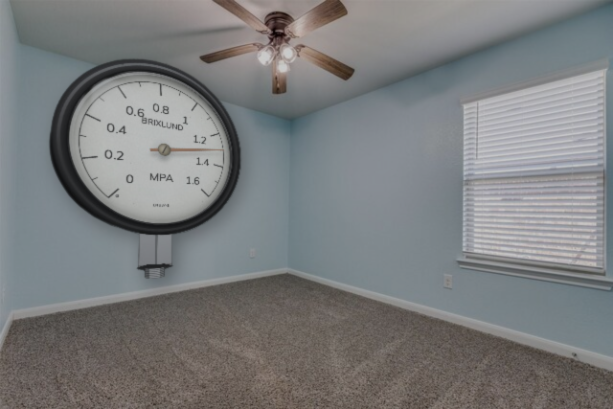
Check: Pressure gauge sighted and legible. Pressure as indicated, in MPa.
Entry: 1.3 MPa
